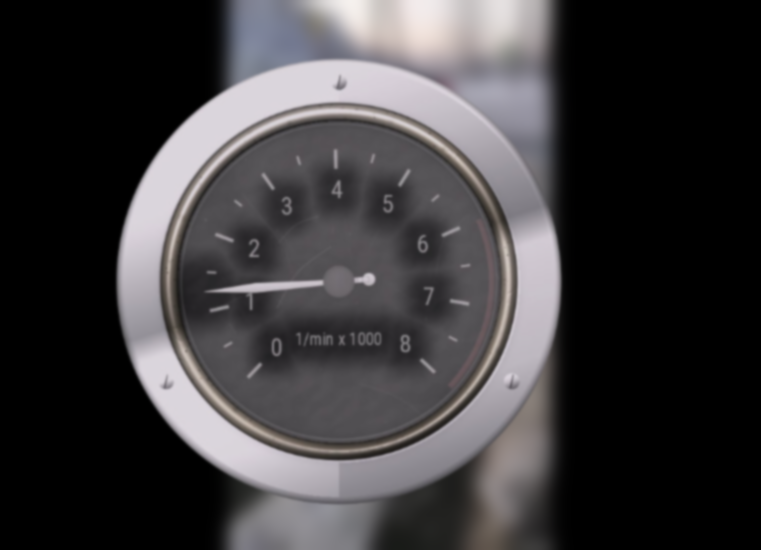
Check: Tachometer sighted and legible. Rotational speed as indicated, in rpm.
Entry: 1250 rpm
